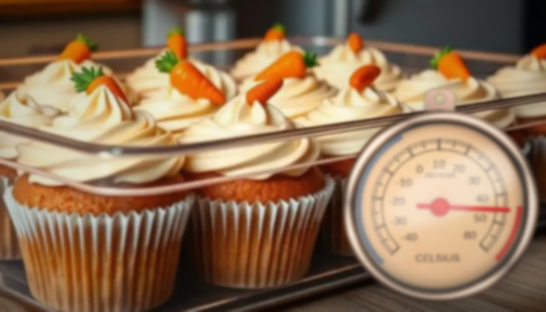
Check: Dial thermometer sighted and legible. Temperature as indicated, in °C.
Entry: 45 °C
